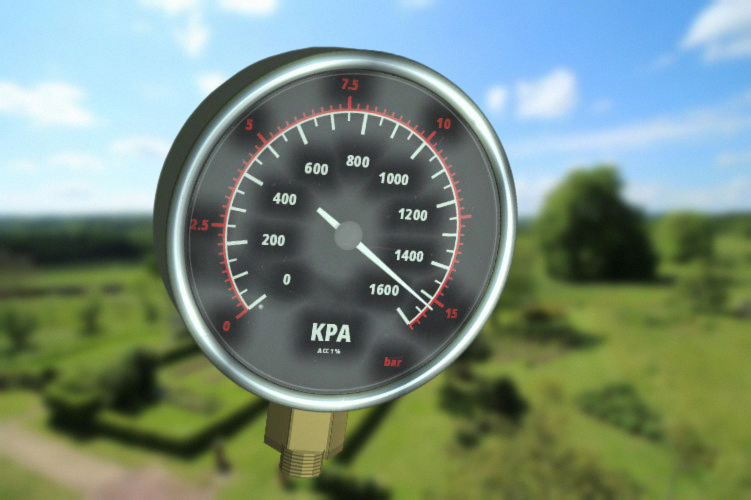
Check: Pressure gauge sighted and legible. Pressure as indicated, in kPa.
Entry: 1525 kPa
